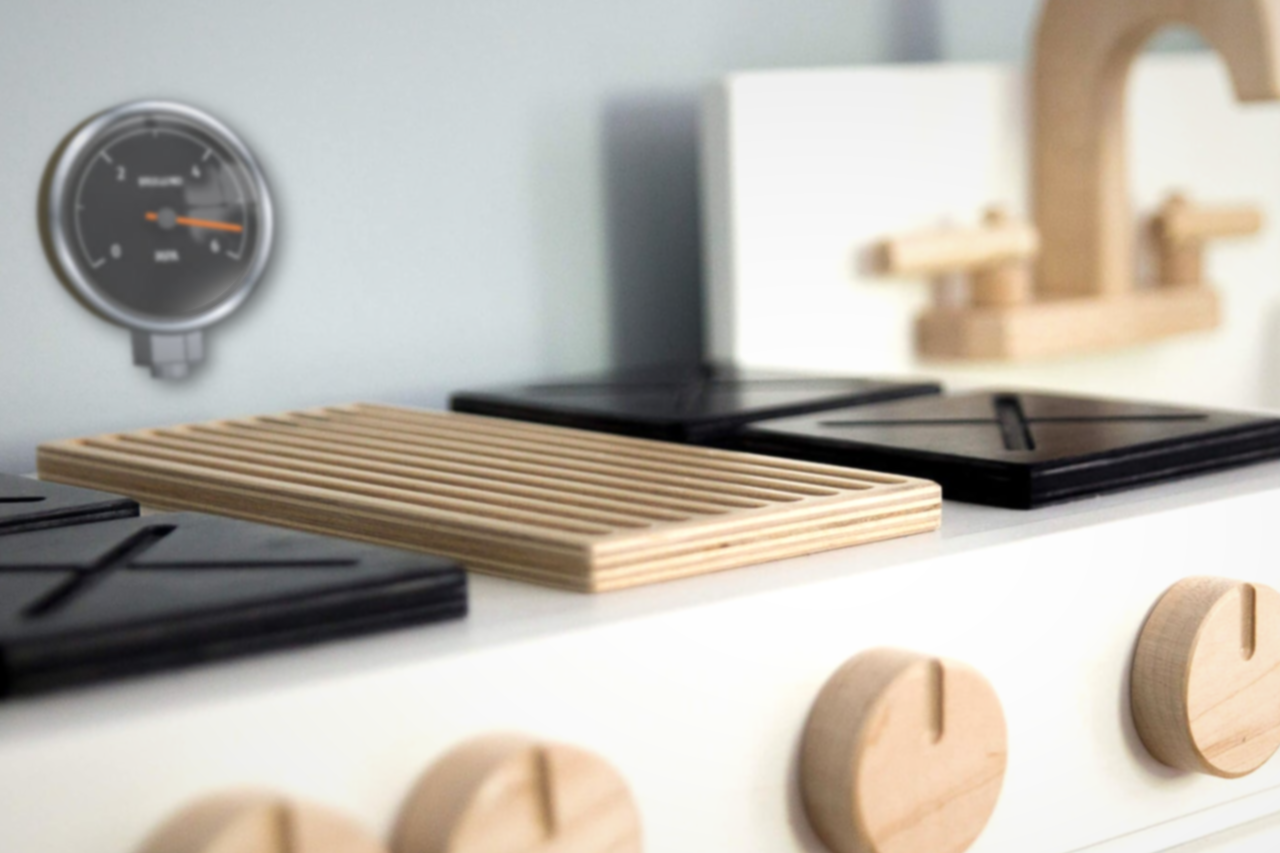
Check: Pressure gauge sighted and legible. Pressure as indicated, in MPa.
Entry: 5.5 MPa
